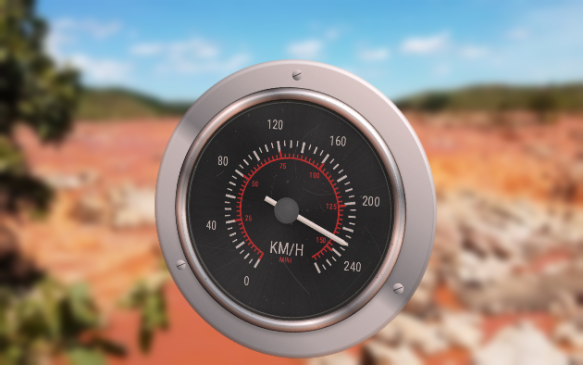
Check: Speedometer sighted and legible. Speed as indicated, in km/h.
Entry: 230 km/h
